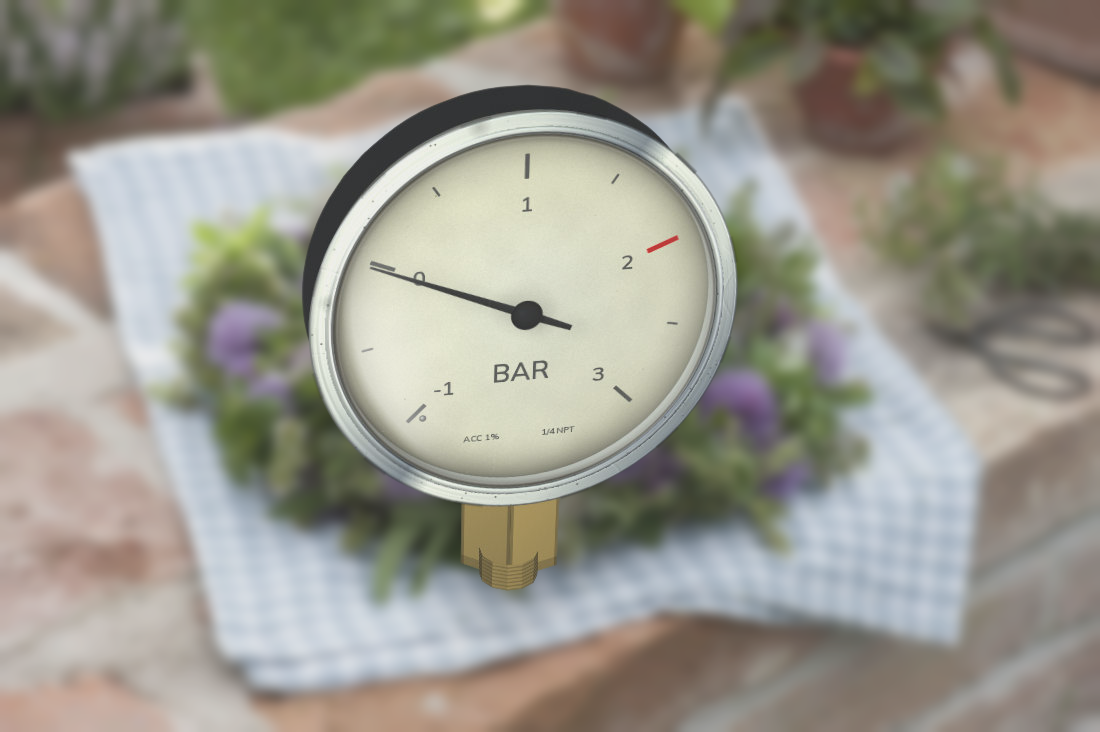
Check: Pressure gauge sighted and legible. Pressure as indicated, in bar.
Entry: 0 bar
